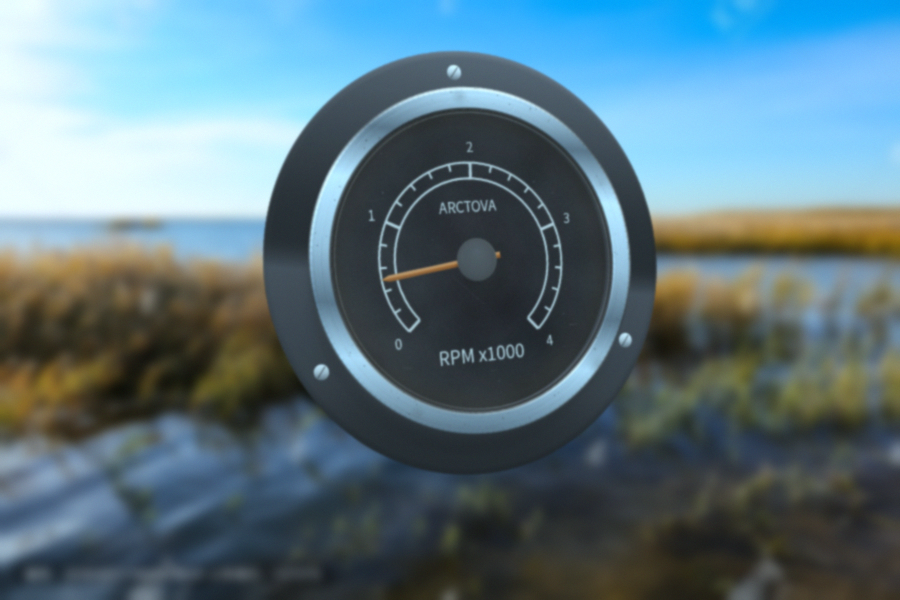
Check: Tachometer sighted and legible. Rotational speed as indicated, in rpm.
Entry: 500 rpm
